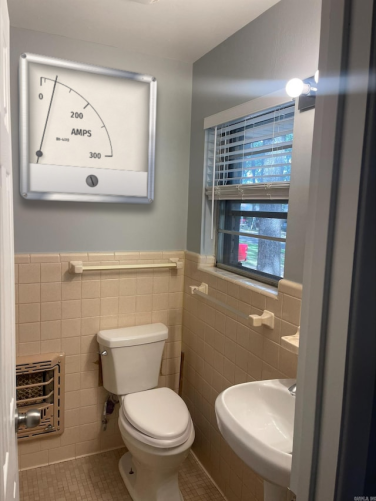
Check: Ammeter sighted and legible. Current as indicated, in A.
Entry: 100 A
